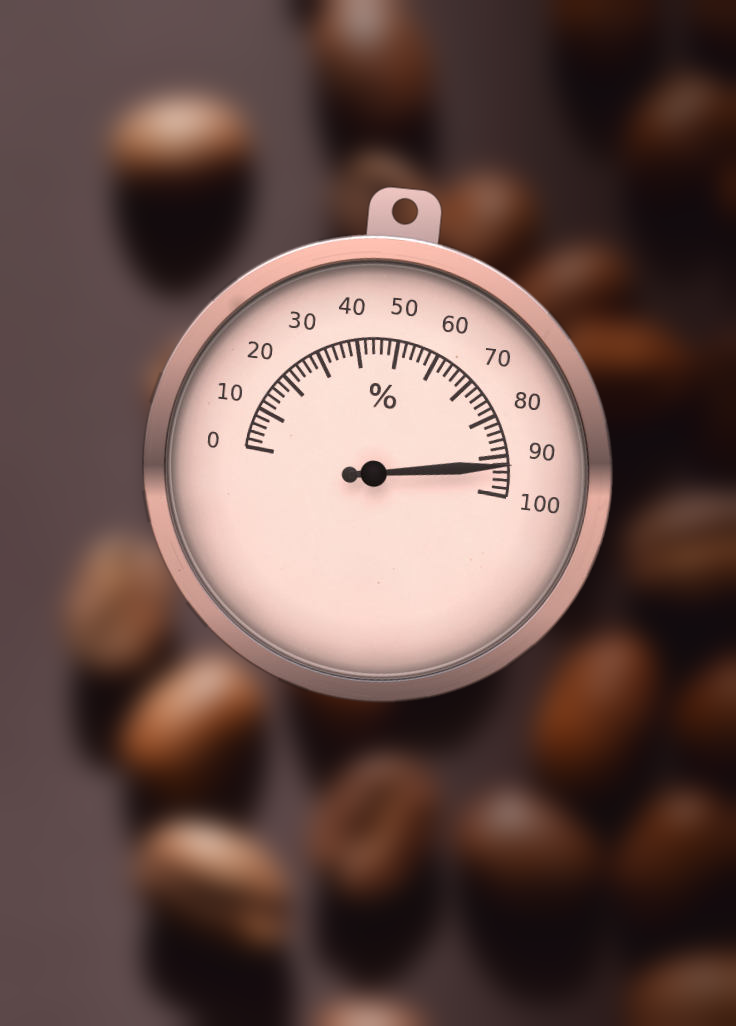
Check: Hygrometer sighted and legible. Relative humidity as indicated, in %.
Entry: 92 %
